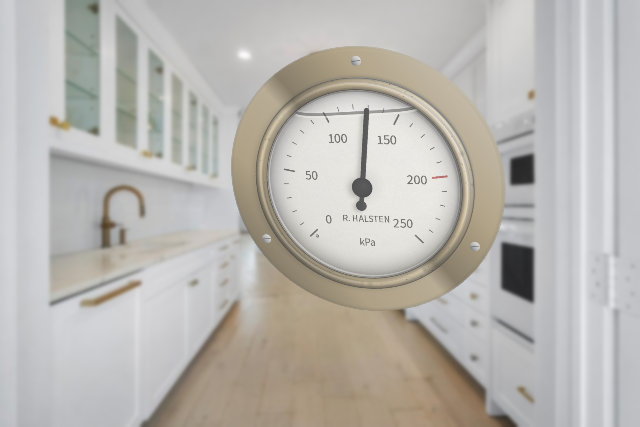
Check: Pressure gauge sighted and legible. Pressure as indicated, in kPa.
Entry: 130 kPa
